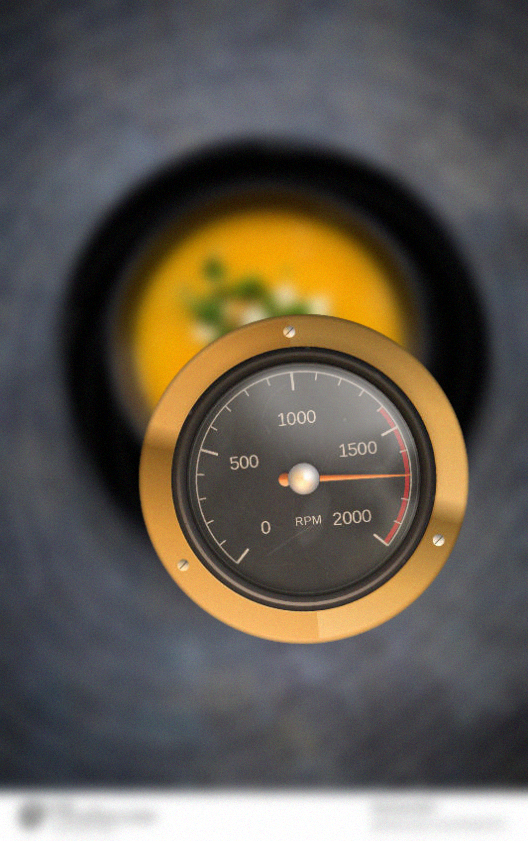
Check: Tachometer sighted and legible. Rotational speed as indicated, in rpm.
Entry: 1700 rpm
